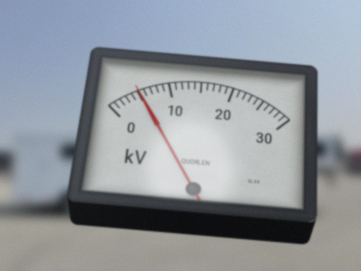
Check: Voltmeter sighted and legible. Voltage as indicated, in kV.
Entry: 5 kV
